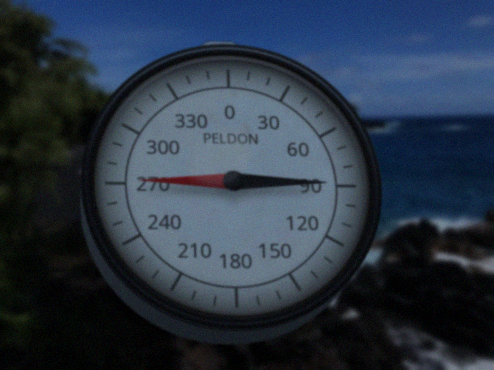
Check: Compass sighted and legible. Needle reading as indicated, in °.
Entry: 270 °
